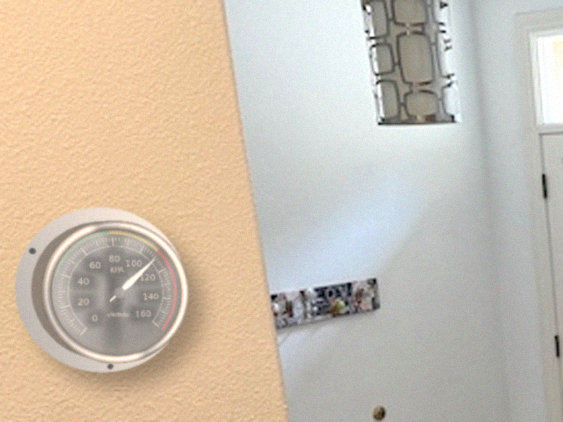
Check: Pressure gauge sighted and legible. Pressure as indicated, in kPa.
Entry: 110 kPa
